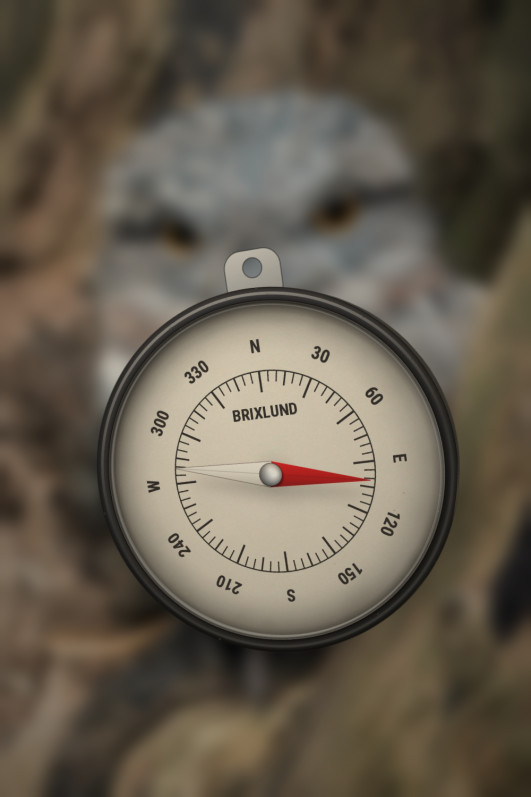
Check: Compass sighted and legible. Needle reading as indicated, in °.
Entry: 100 °
